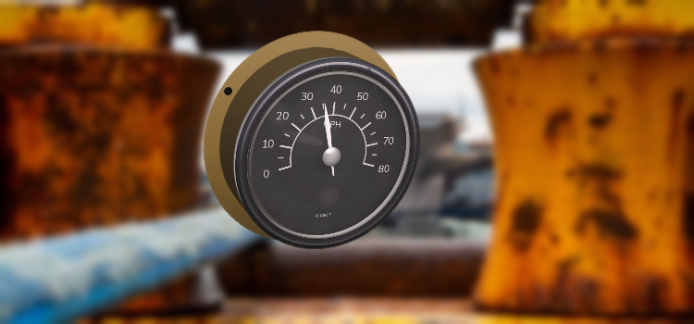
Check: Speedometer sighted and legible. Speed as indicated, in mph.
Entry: 35 mph
